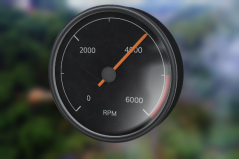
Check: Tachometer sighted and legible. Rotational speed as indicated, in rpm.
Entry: 4000 rpm
